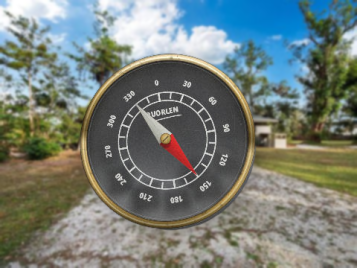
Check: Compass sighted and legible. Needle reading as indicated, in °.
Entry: 150 °
